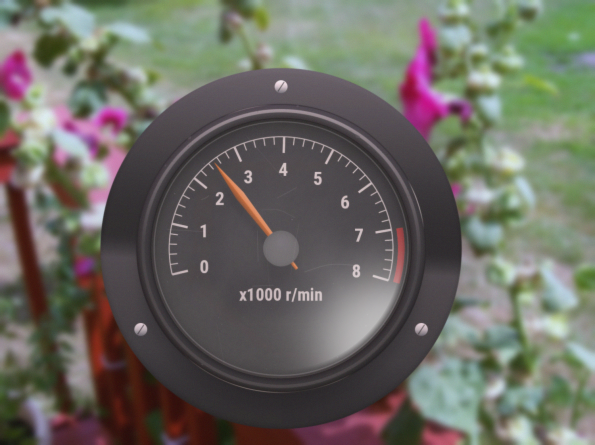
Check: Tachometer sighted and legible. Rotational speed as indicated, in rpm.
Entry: 2500 rpm
